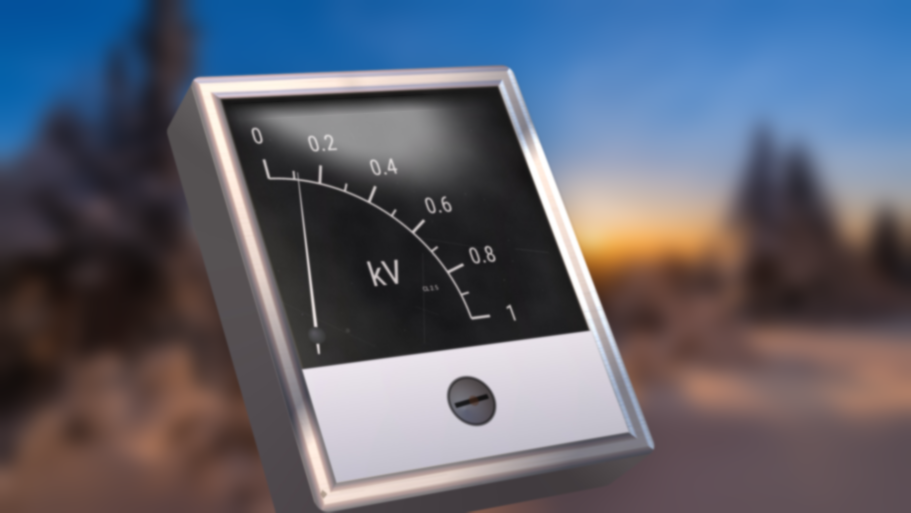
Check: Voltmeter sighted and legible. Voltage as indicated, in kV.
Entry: 0.1 kV
